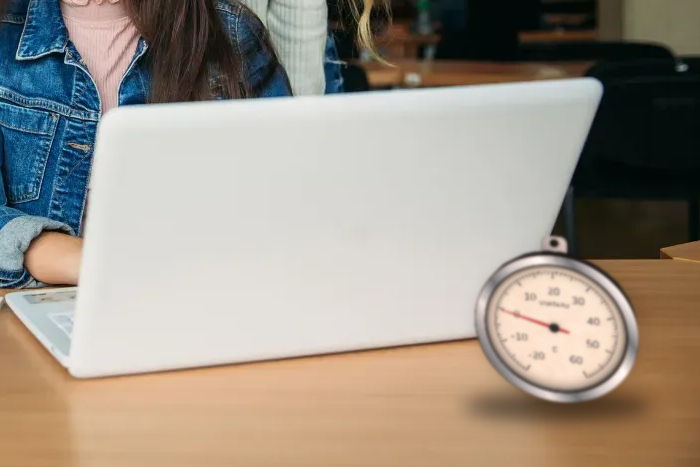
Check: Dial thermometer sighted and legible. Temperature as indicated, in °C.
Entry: 0 °C
